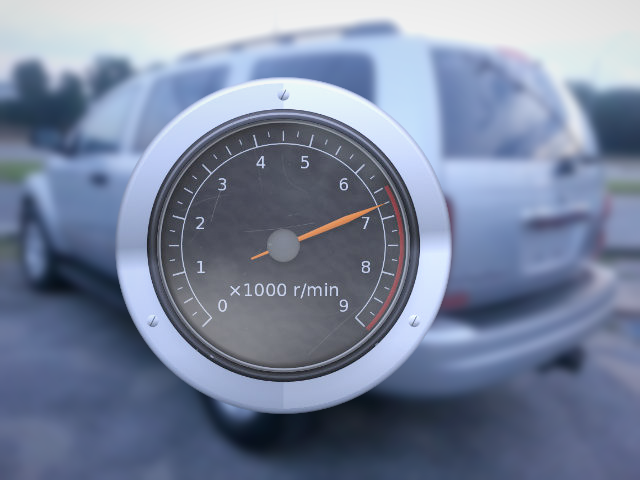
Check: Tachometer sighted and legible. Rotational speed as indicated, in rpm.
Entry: 6750 rpm
